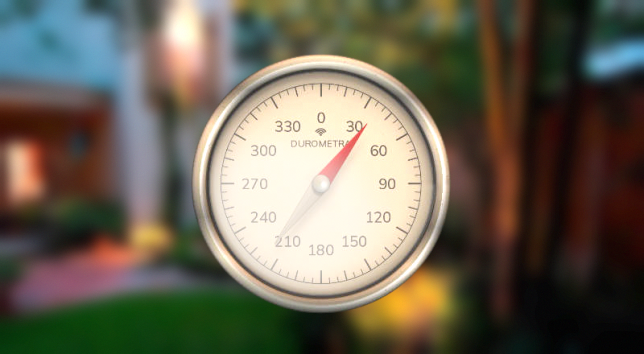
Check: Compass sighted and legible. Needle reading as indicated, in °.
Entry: 37.5 °
